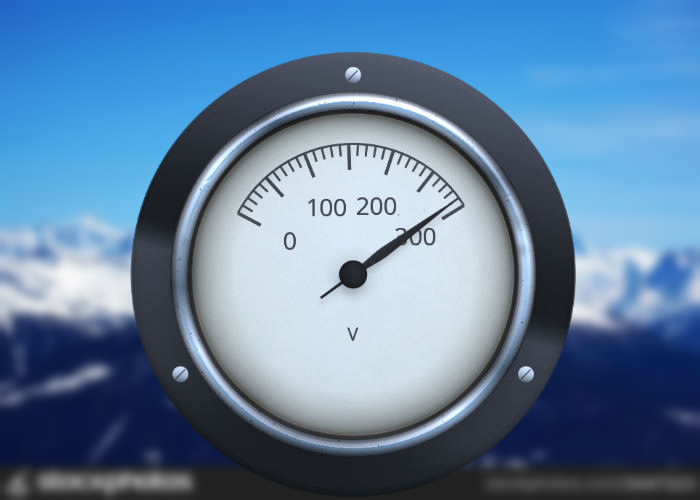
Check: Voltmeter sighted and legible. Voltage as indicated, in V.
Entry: 290 V
